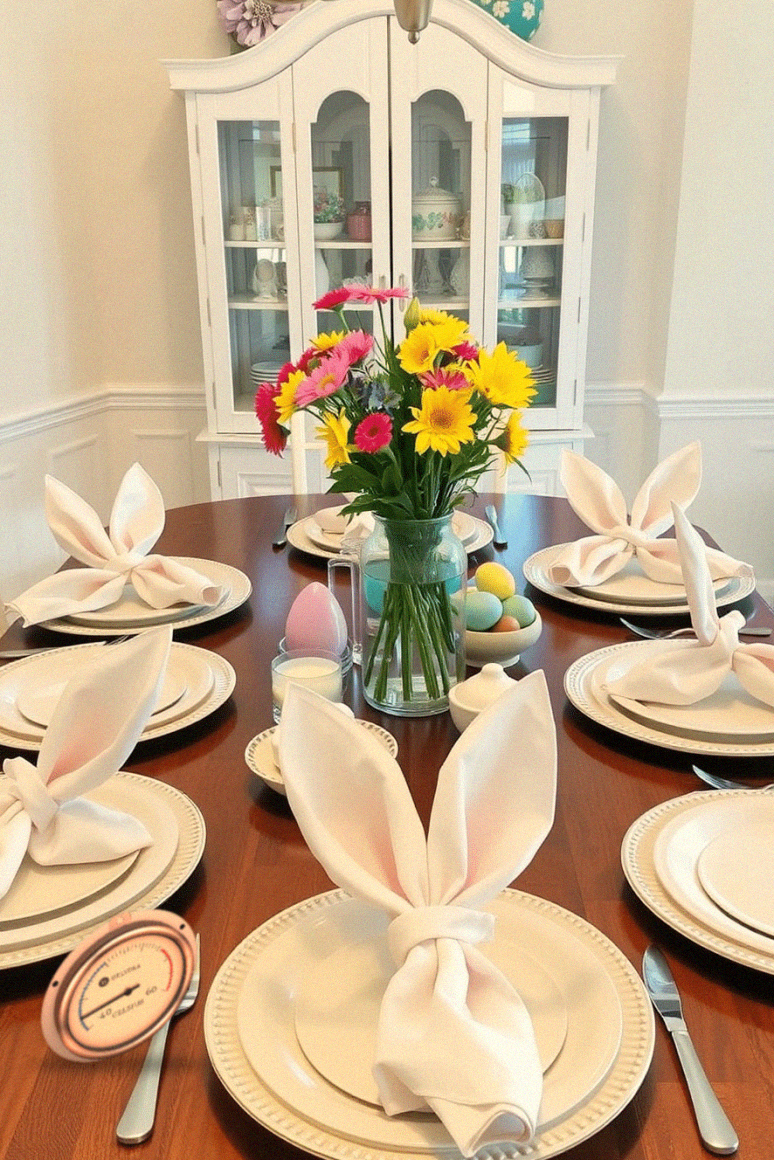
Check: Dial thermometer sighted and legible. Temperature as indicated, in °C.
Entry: -30 °C
